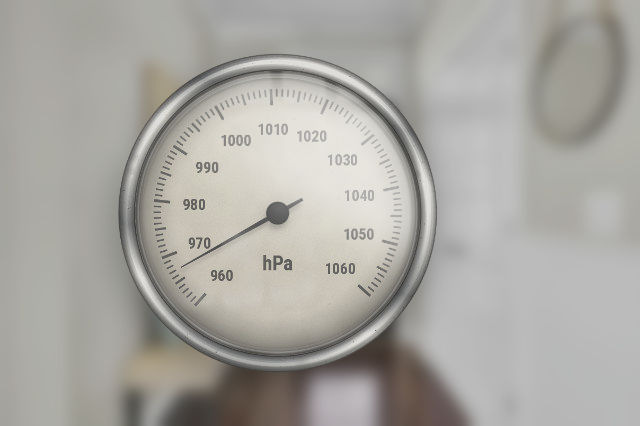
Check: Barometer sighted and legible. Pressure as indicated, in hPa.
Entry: 967 hPa
